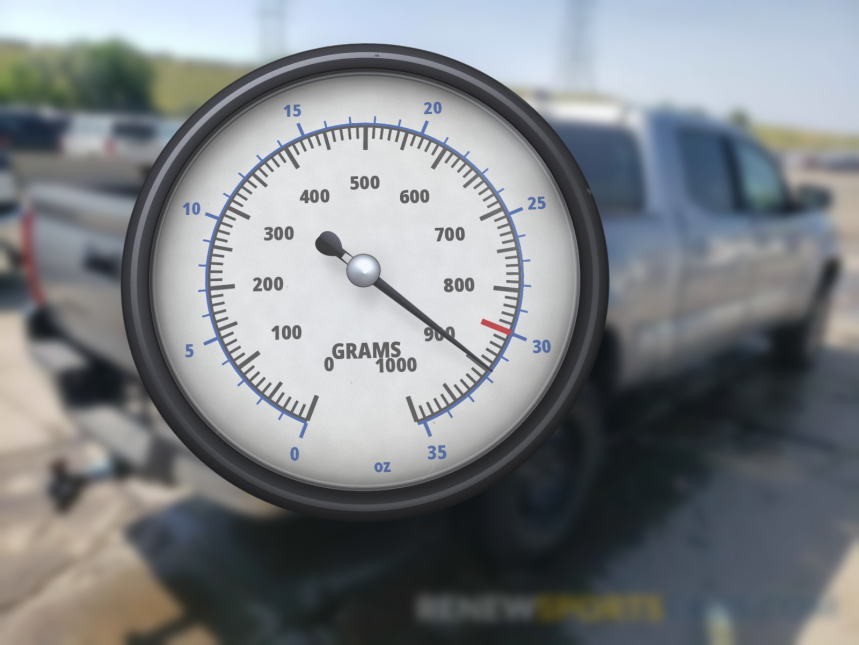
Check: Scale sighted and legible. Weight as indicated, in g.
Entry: 900 g
